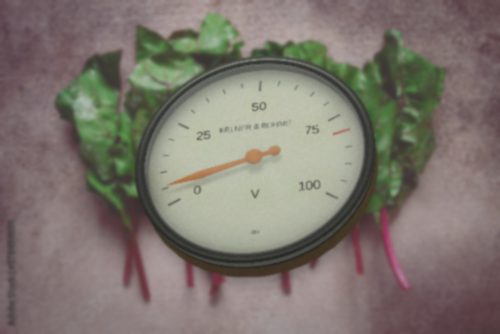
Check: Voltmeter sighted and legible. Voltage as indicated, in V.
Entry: 5 V
